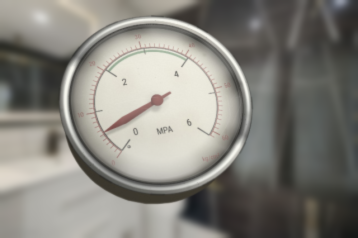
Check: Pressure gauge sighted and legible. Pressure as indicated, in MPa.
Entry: 0.5 MPa
